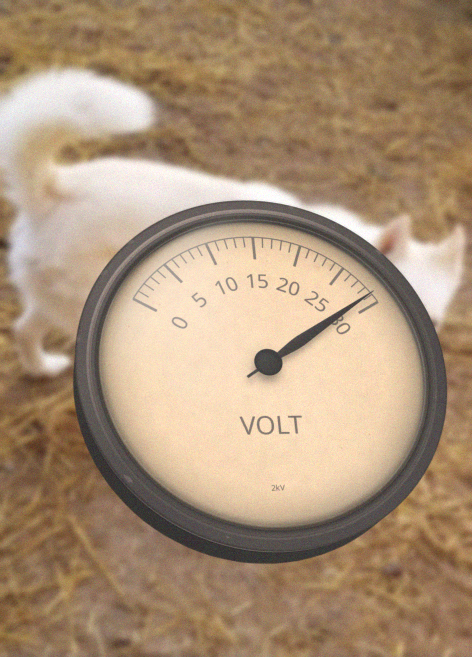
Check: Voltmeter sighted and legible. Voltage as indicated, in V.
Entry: 29 V
